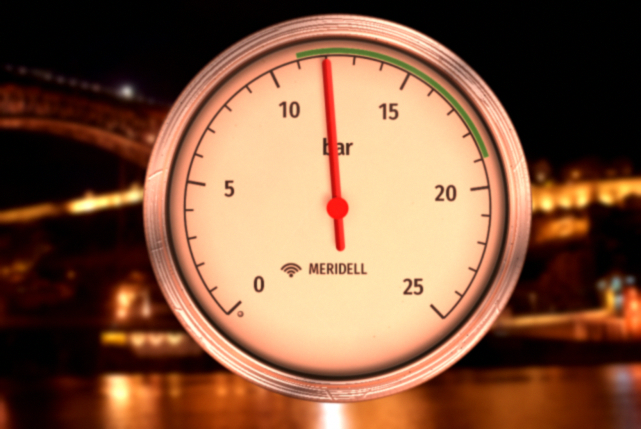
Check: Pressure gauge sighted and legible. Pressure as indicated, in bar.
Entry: 12 bar
